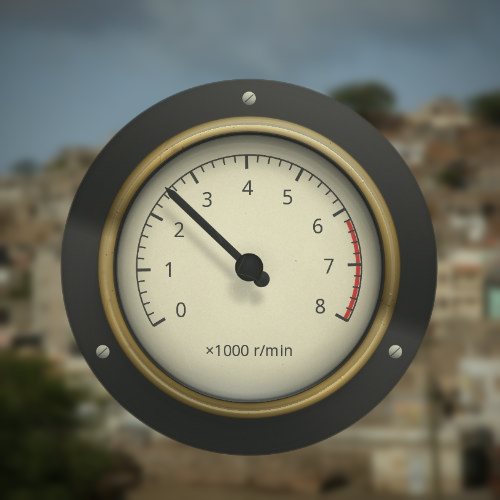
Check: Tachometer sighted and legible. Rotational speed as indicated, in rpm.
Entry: 2500 rpm
